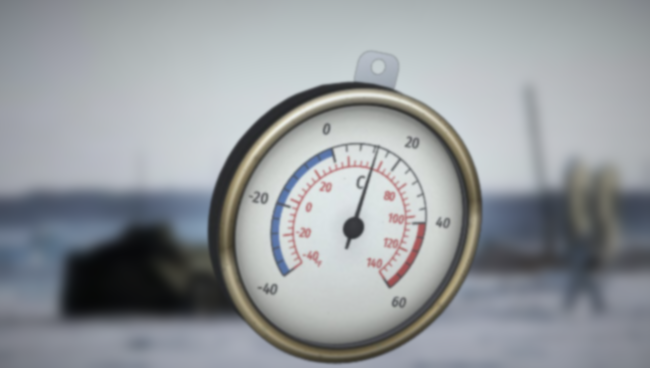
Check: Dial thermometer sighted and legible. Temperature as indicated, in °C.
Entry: 12 °C
